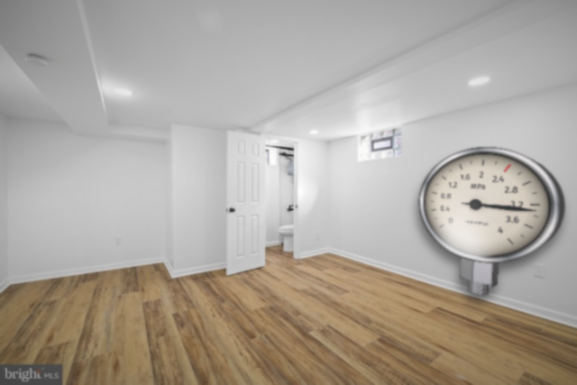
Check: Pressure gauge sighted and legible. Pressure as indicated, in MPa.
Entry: 3.3 MPa
